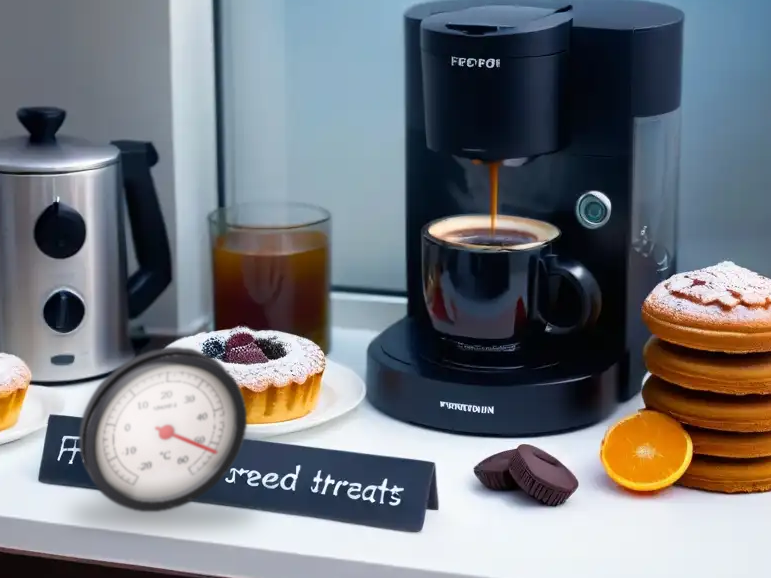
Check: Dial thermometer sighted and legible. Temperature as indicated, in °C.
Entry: 52 °C
